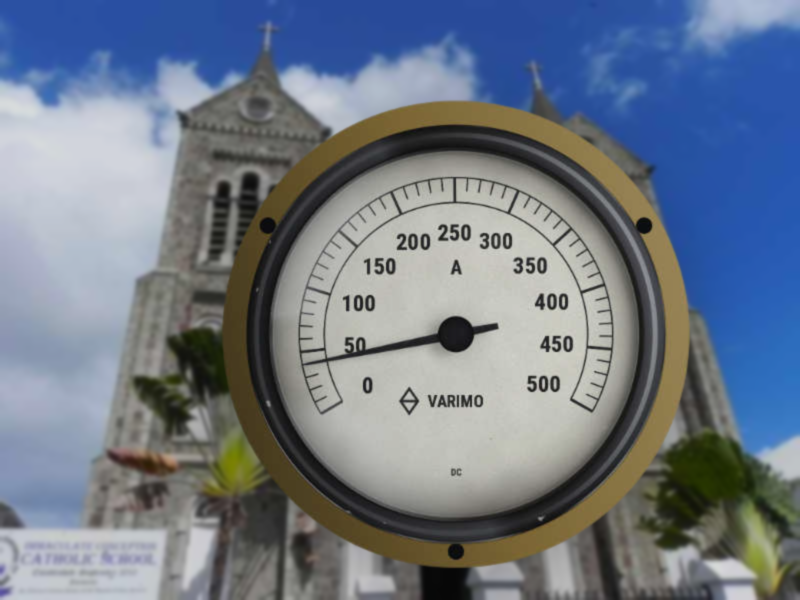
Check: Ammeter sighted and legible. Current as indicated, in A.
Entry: 40 A
